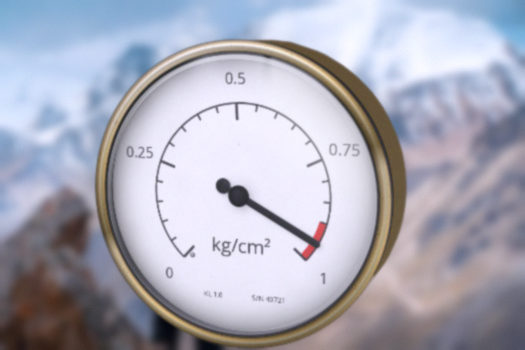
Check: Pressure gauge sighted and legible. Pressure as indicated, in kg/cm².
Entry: 0.95 kg/cm²
